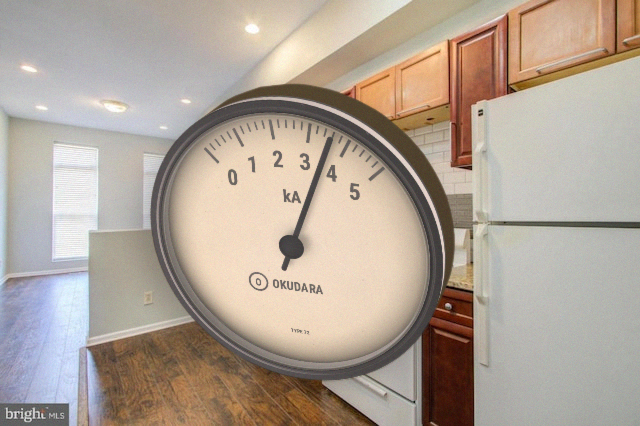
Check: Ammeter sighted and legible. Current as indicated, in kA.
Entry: 3.6 kA
